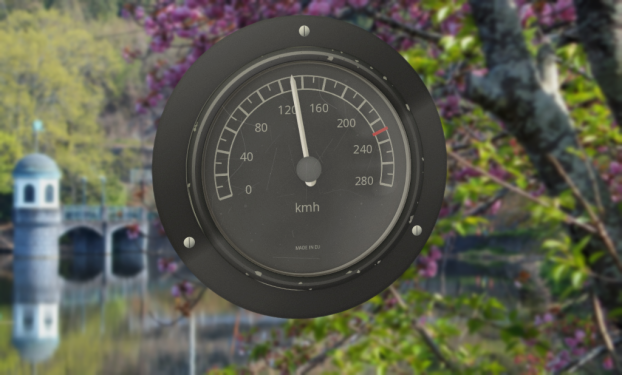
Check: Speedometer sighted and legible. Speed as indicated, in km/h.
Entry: 130 km/h
